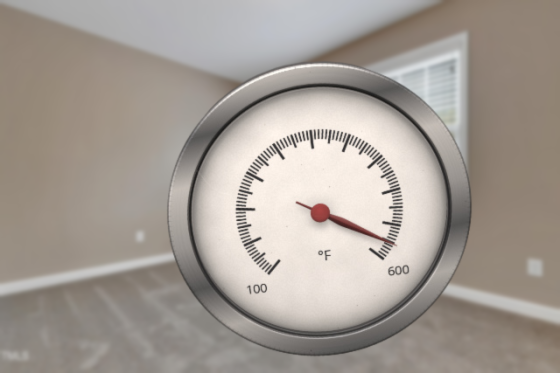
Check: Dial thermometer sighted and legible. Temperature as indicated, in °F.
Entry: 575 °F
